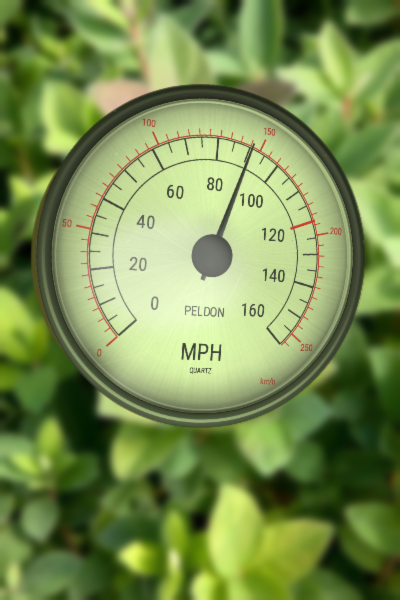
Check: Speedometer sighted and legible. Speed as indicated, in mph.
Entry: 90 mph
